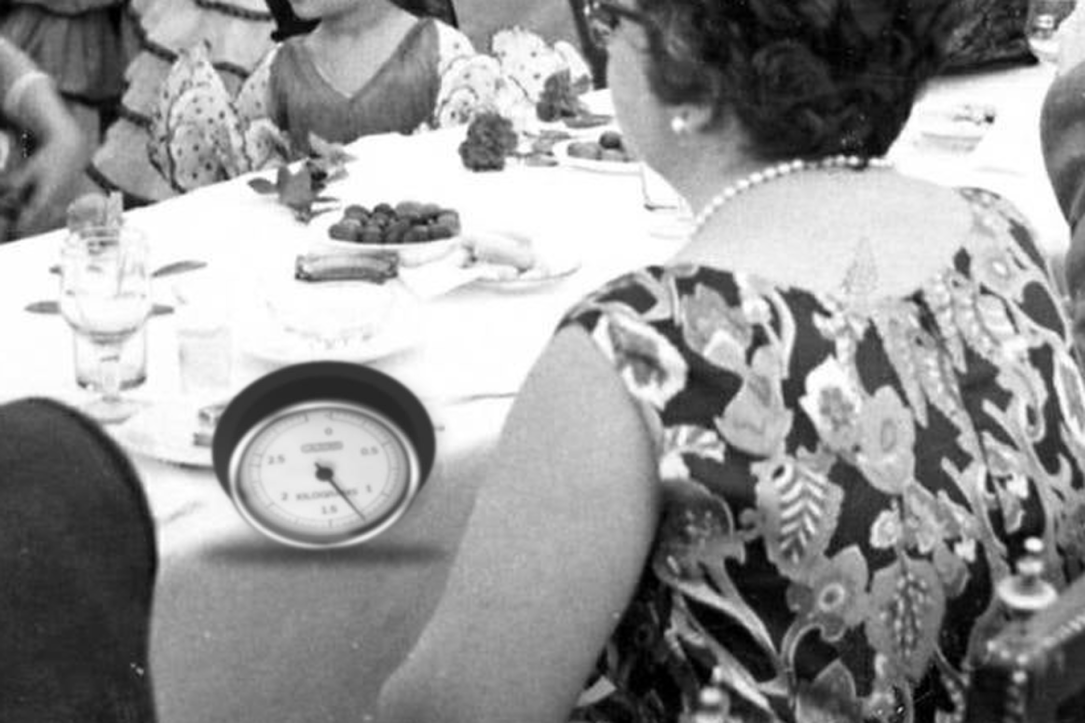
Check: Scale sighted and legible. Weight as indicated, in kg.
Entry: 1.25 kg
